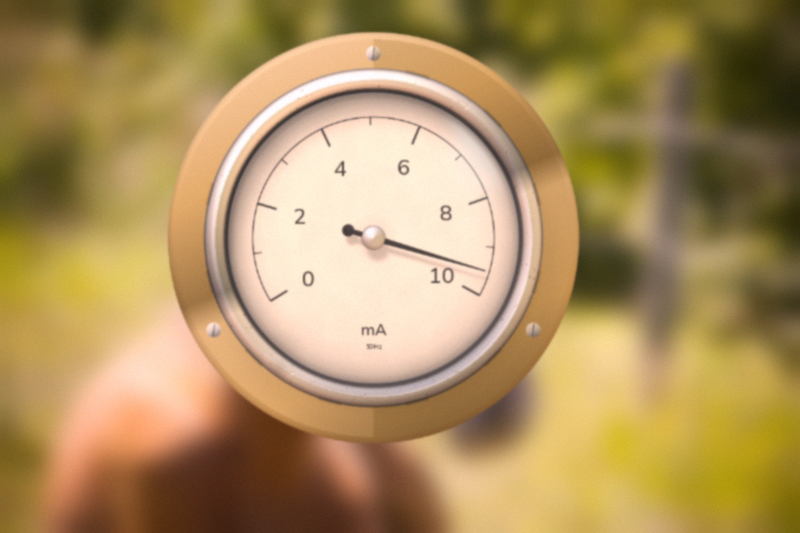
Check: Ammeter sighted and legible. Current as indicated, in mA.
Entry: 9.5 mA
